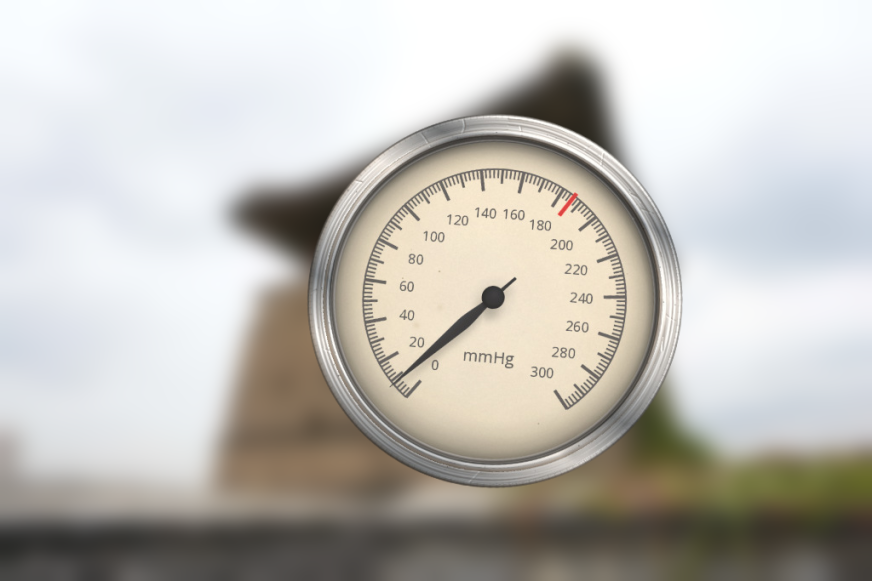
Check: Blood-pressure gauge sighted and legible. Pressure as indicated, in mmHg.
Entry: 8 mmHg
